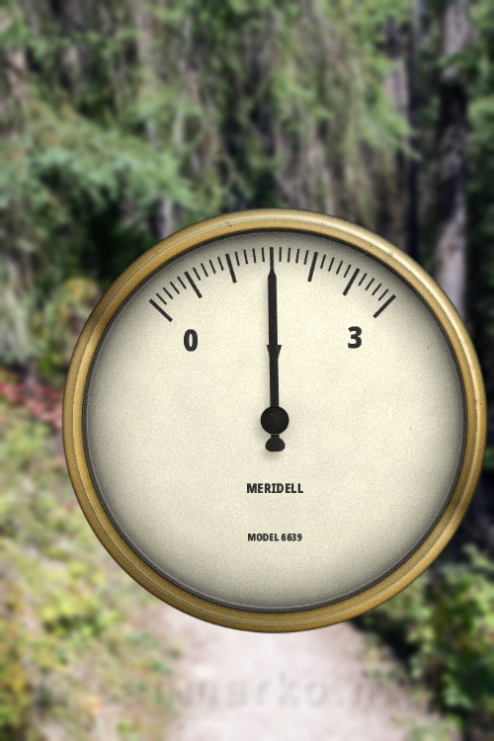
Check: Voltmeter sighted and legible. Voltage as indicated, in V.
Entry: 1.5 V
